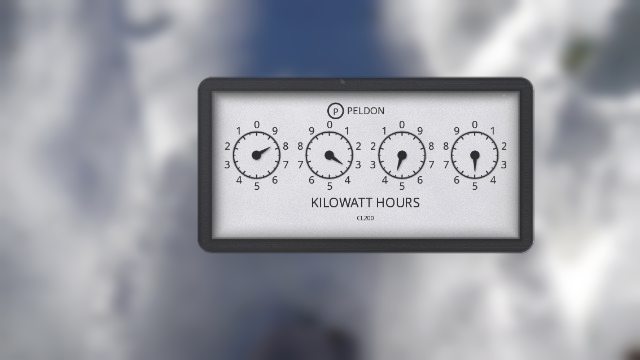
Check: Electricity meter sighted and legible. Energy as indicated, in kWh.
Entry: 8345 kWh
